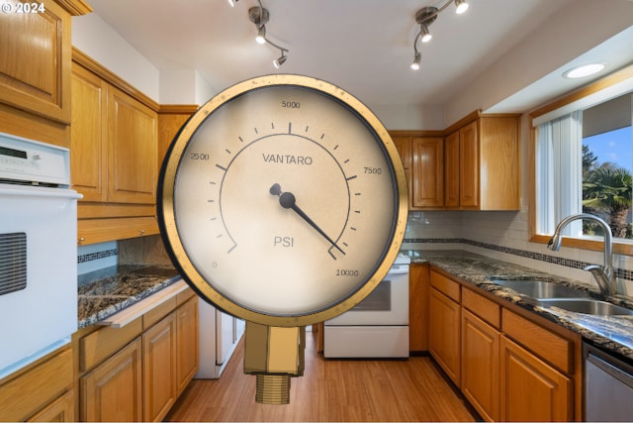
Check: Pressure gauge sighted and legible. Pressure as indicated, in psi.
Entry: 9750 psi
